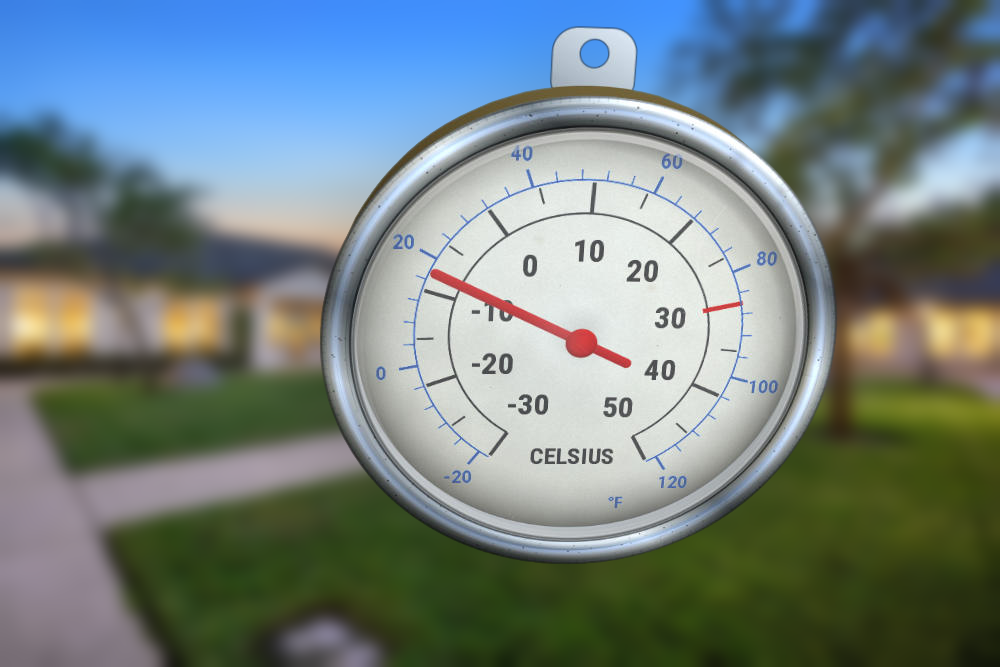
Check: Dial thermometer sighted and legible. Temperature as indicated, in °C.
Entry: -7.5 °C
